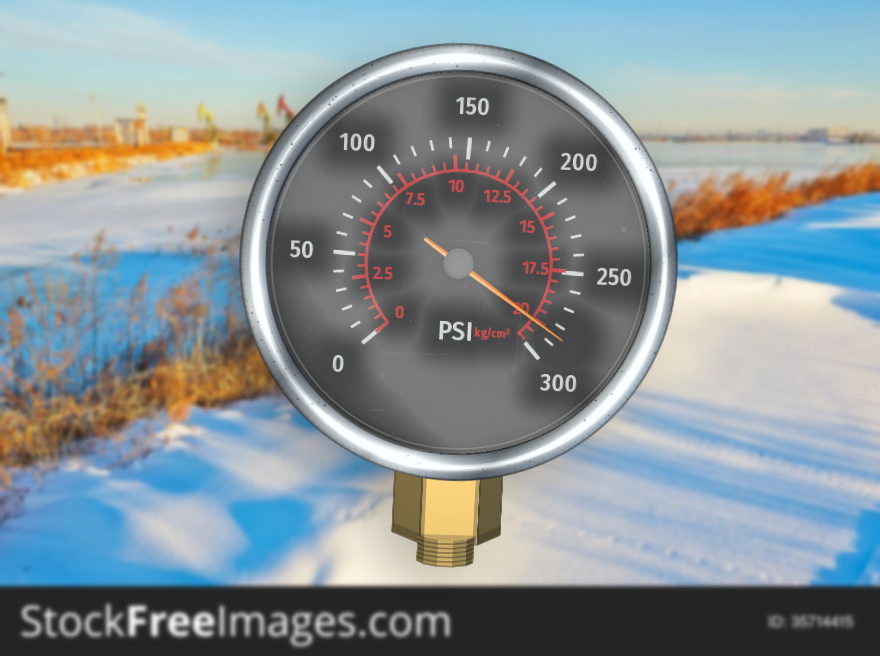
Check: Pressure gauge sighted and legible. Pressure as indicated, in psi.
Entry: 285 psi
